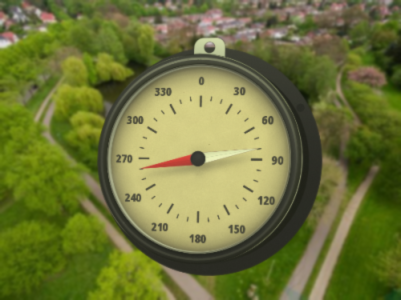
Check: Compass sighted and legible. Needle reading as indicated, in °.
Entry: 260 °
